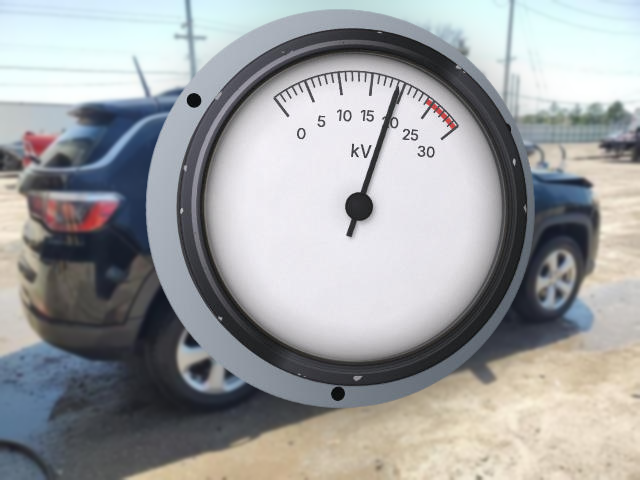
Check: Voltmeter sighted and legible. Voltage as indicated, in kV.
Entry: 19 kV
